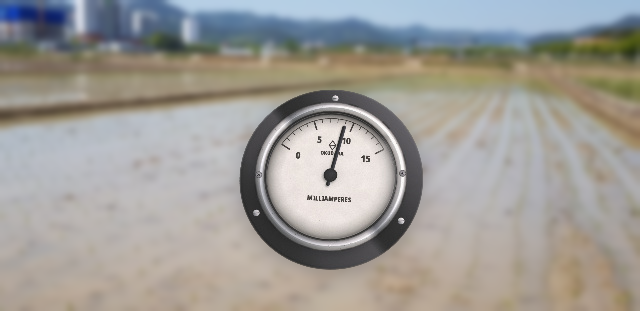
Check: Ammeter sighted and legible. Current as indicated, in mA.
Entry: 9 mA
